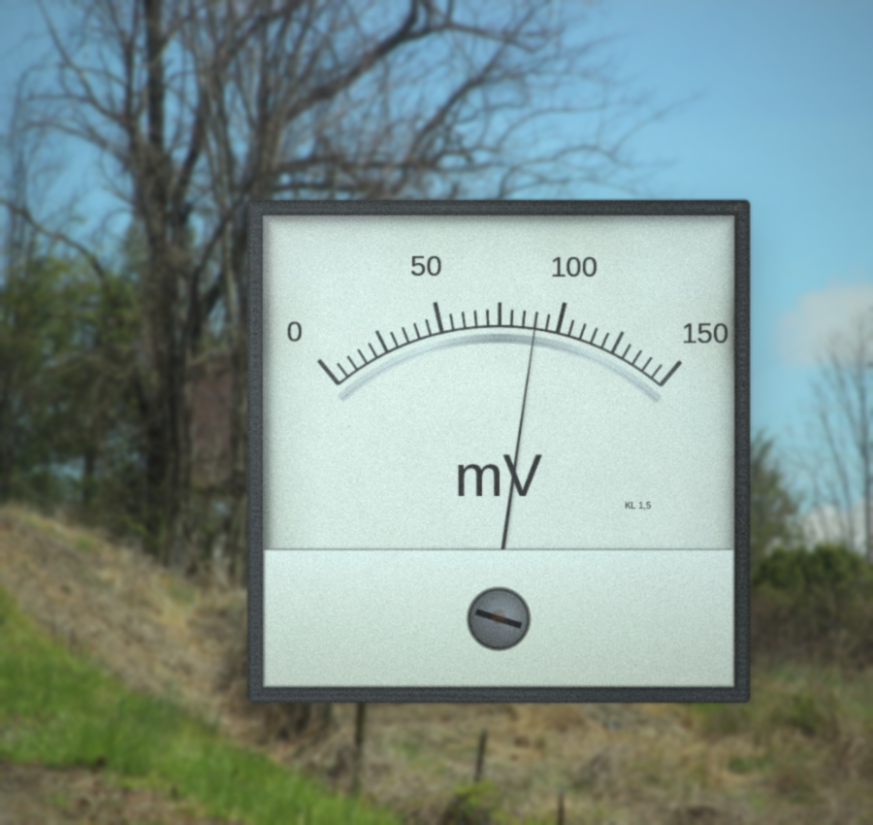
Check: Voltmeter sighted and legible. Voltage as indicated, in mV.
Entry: 90 mV
